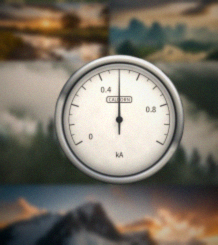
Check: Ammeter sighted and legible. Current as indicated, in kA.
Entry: 0.5 kA
